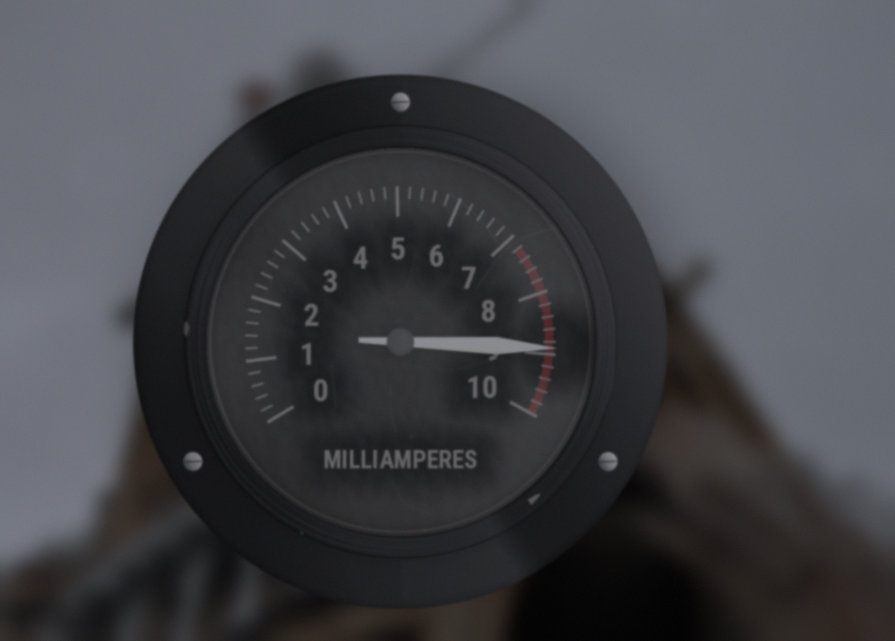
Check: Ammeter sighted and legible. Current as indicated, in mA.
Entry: 8.9 mA
